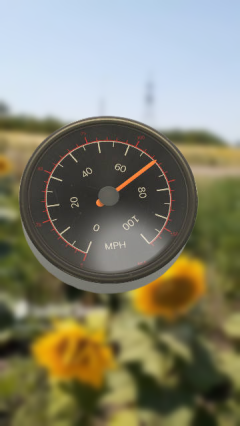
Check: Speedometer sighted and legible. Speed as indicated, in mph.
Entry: 70 mph
